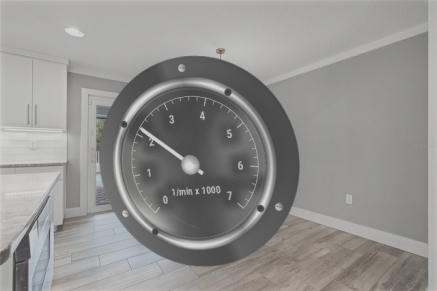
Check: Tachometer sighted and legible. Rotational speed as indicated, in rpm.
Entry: 2200 rpm
